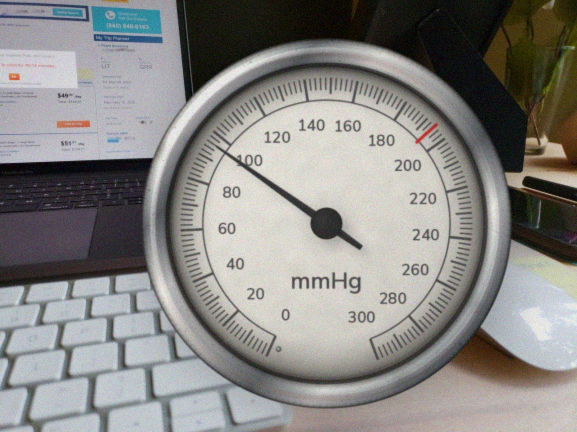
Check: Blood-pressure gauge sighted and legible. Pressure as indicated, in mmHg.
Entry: 96 mmHg
